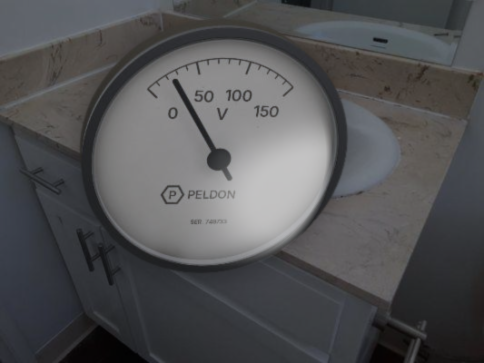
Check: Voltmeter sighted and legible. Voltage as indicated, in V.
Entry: 25 V
